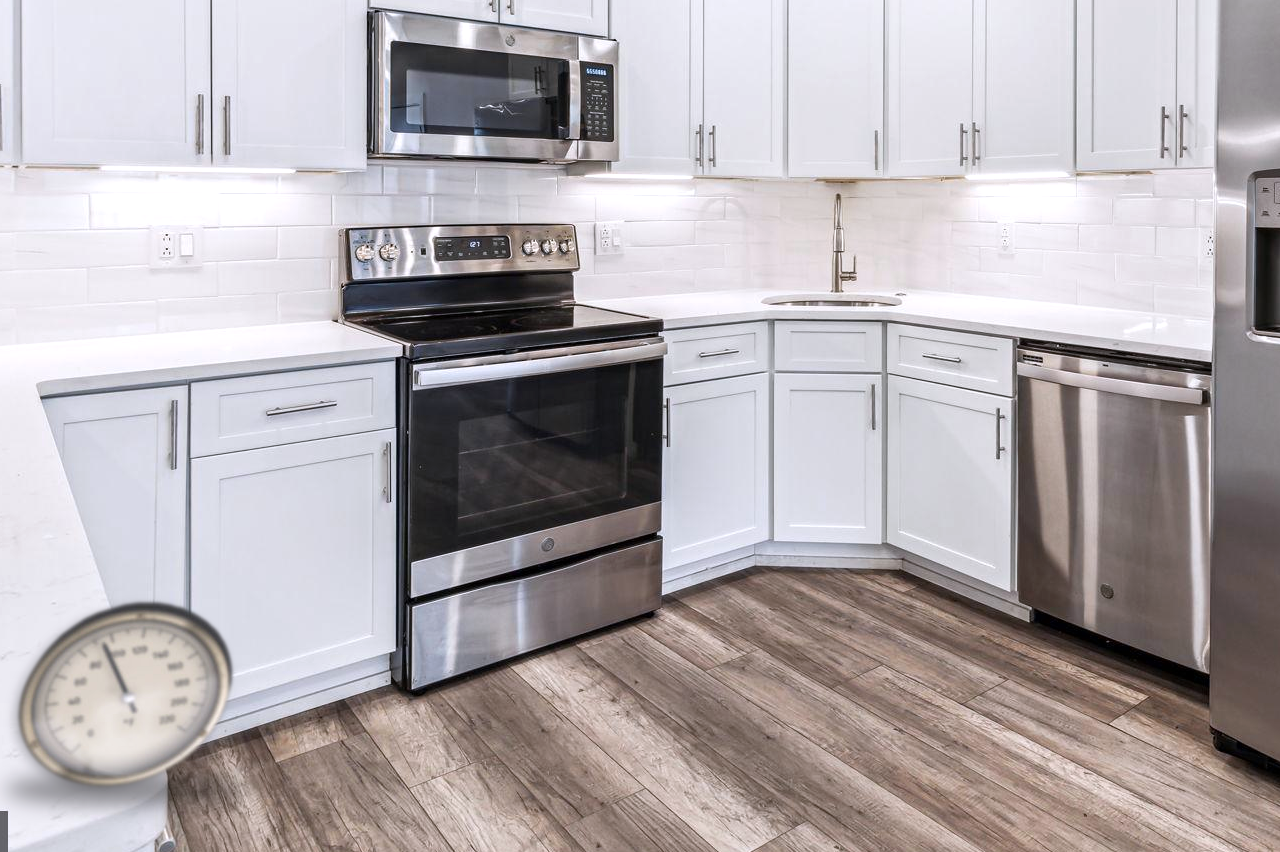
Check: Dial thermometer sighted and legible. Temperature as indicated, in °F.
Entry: 95 °F
